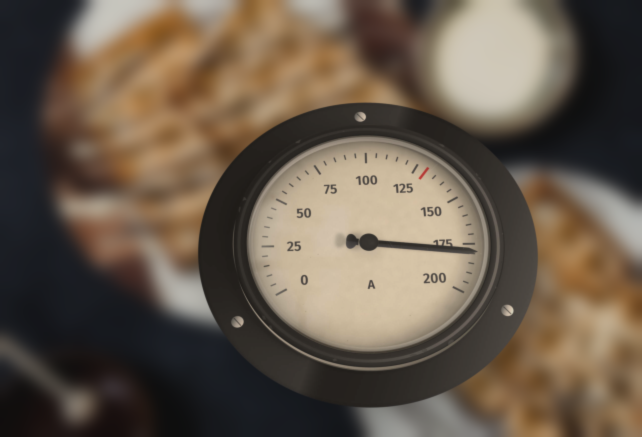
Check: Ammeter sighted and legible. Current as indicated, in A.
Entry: 180 A
